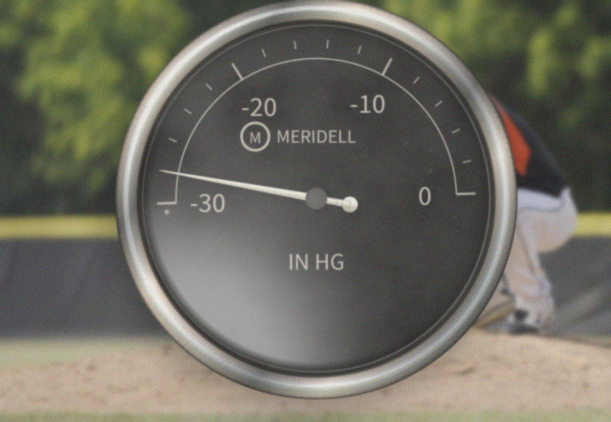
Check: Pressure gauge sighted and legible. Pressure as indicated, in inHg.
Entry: -28 inHg
